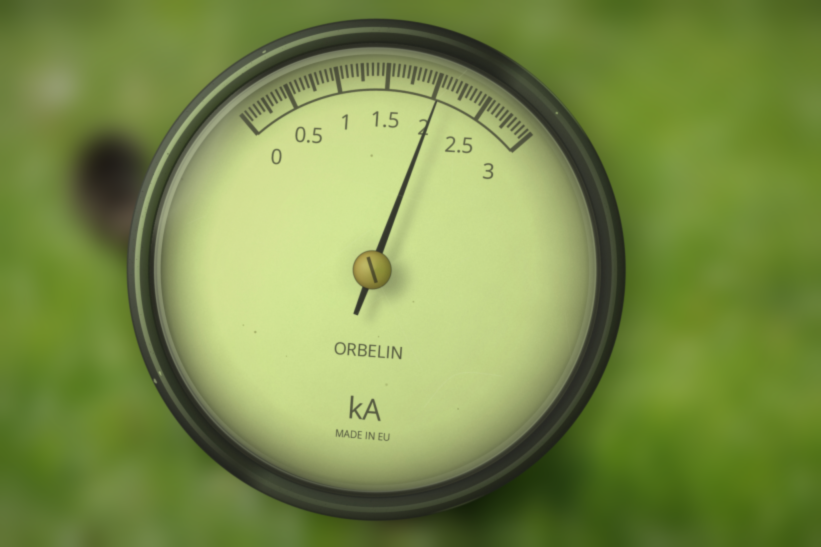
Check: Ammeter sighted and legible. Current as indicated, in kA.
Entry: 2.05 kA
